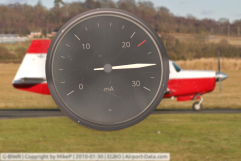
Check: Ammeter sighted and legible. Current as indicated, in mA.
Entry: 26 mA
